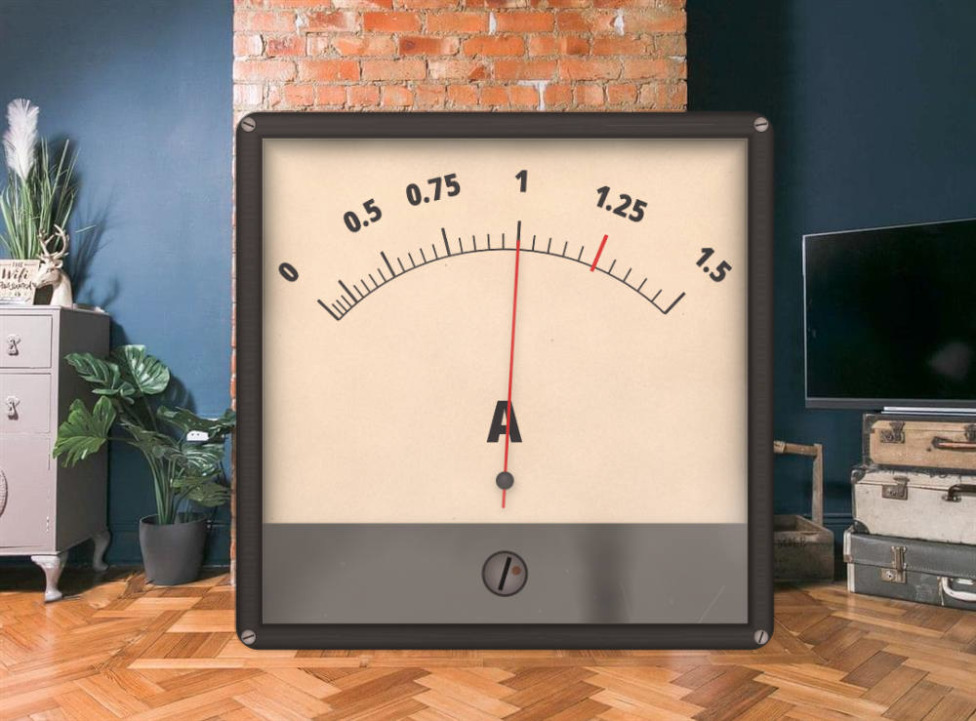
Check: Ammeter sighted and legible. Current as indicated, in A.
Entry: 1 A
